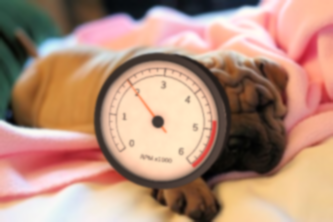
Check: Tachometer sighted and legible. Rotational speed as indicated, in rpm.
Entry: 2000 rpm
